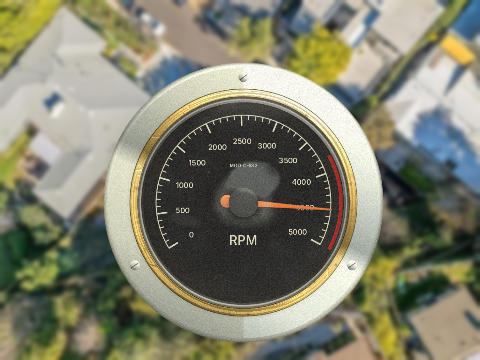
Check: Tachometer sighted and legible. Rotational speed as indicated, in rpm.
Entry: 4500 rpm
